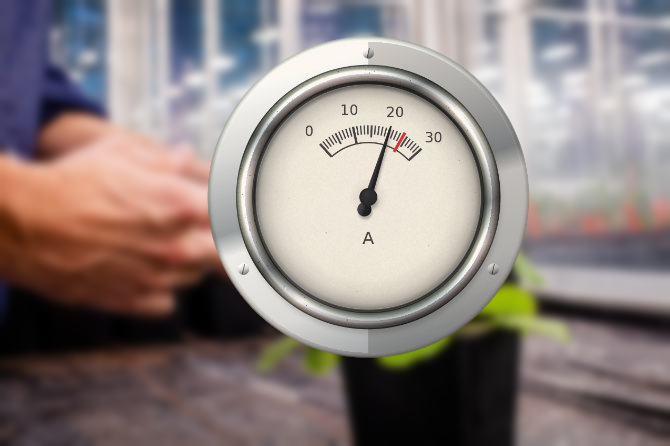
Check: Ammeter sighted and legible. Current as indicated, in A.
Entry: 20 A
